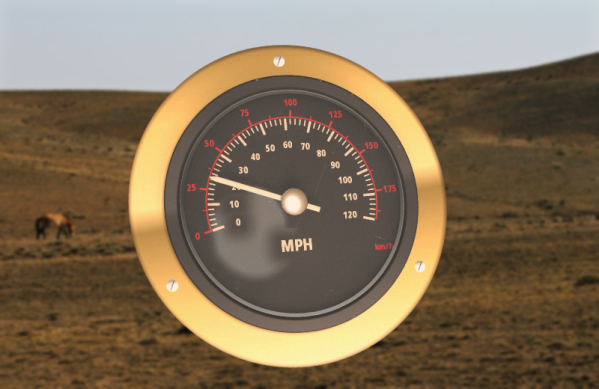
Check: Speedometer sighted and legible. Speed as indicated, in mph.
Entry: 20 mph
